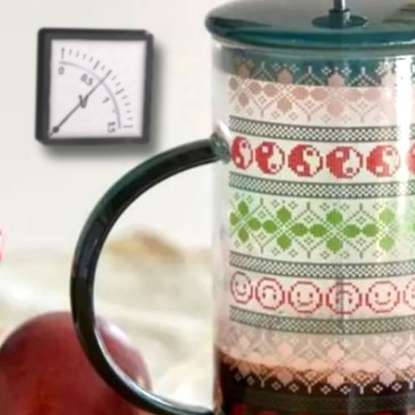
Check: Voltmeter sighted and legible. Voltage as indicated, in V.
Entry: 0.7 V
